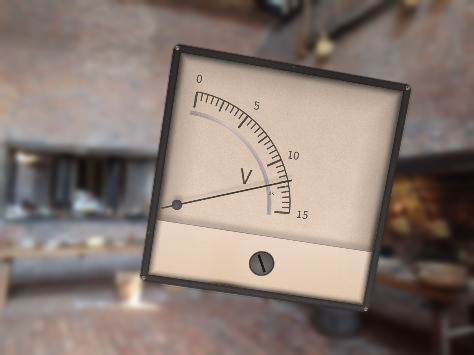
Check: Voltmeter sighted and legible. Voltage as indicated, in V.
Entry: 12 V
